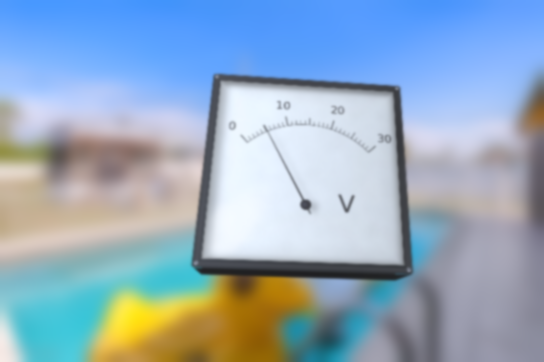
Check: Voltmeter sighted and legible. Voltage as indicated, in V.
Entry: 5 V
